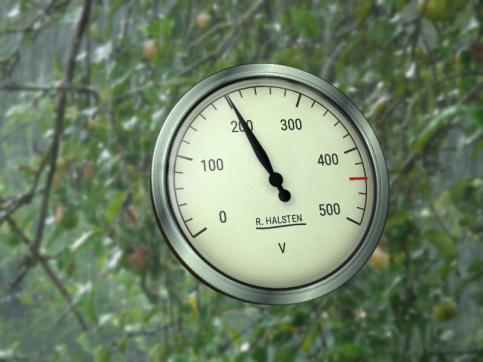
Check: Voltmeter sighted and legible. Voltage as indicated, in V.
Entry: 200 V
